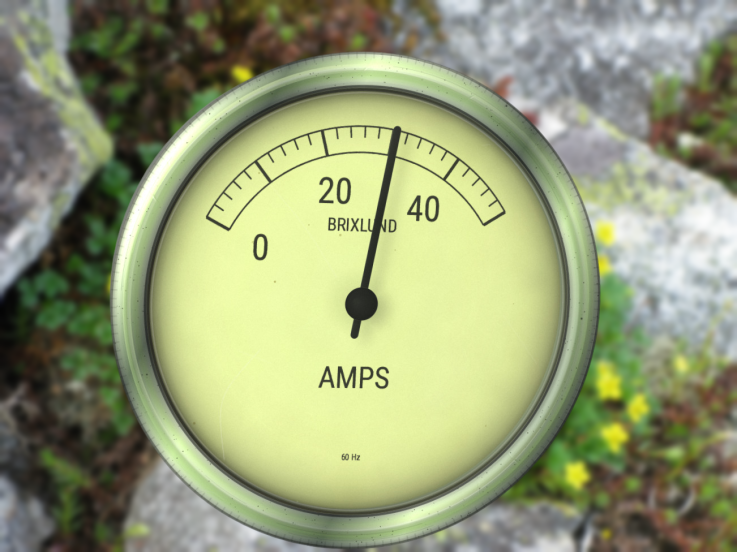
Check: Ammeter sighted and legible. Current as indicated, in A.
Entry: 30 A
